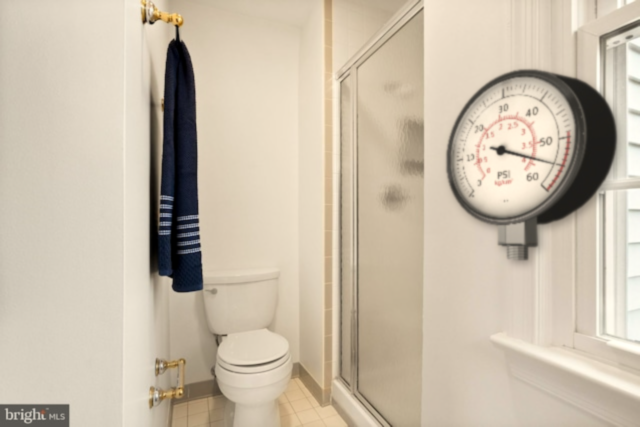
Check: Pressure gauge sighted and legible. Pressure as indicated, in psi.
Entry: 55 psi
